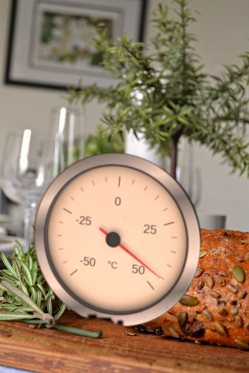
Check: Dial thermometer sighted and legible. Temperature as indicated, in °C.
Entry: 45 °C
